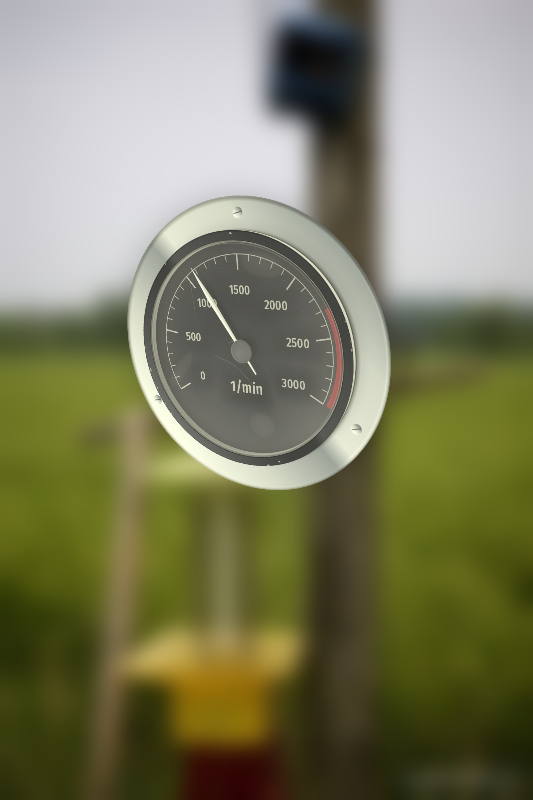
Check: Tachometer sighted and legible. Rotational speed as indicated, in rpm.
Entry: 1100 rpm
